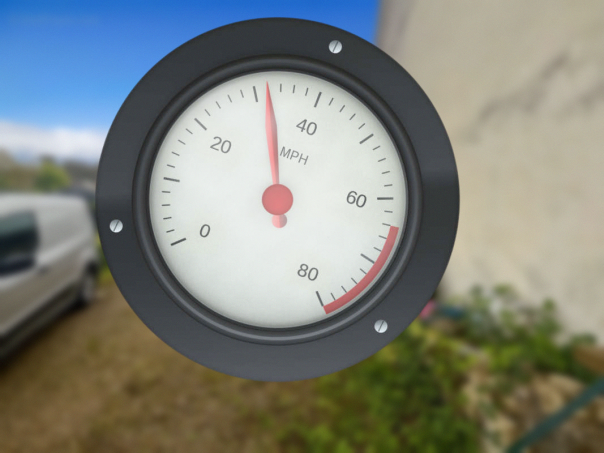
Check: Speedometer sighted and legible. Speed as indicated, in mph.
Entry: 32 mph
